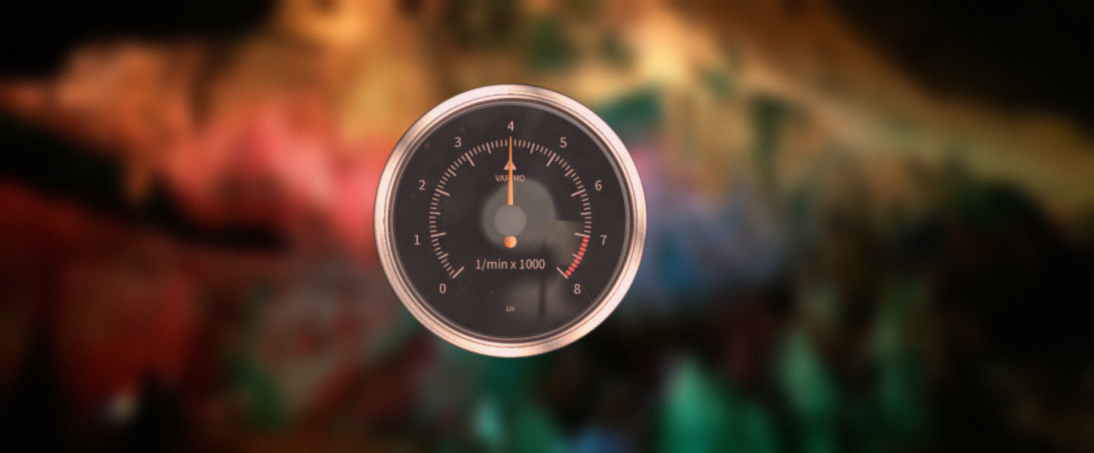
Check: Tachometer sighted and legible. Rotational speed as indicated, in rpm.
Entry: 4000 rpm
